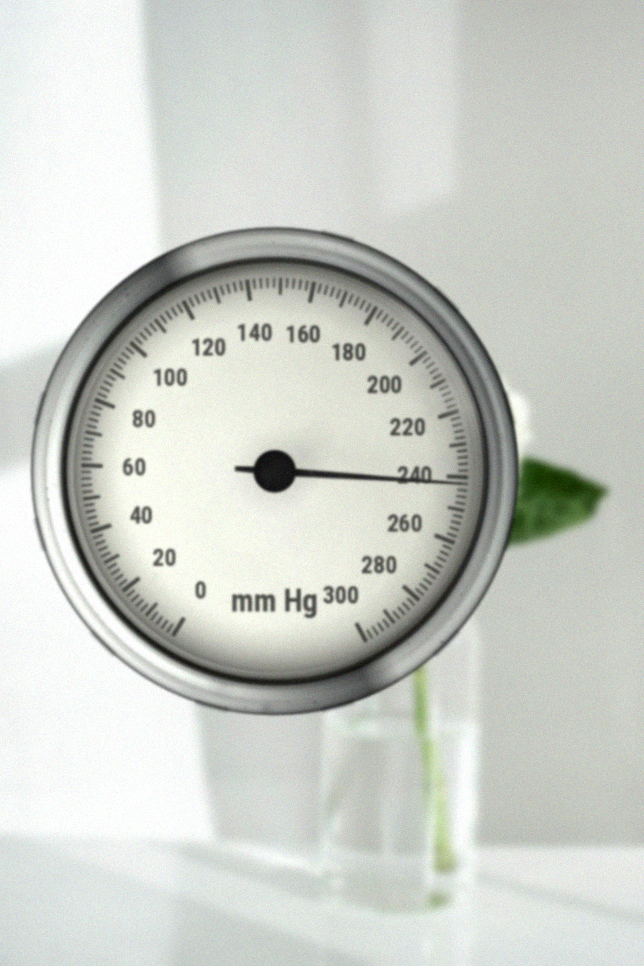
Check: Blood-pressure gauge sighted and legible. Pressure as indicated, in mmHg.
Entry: 242 mmHg
